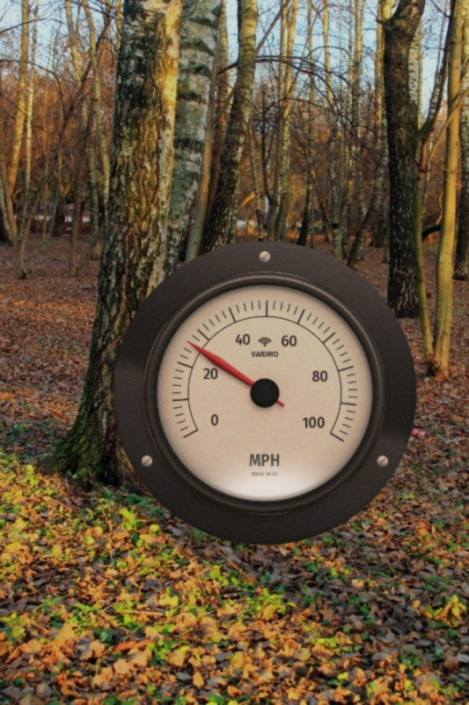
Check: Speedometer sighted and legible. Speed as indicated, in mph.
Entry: 26 mph
